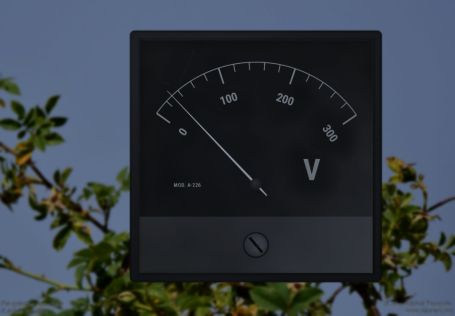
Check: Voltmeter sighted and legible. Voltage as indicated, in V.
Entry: 30 V
